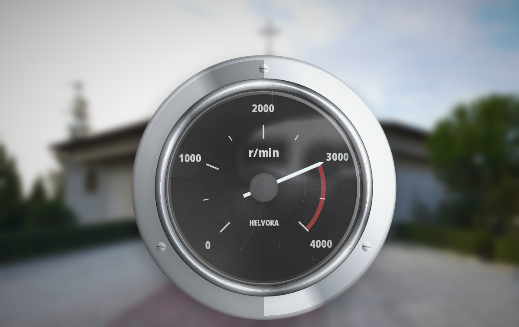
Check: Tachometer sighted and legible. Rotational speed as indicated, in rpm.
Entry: 3000 rpm
